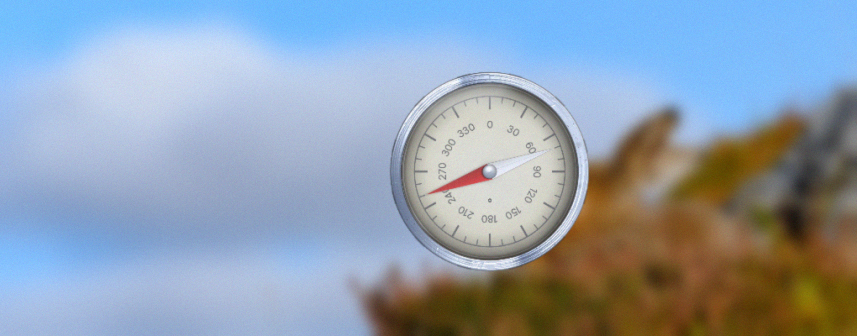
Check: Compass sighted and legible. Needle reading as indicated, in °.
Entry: 250 °
